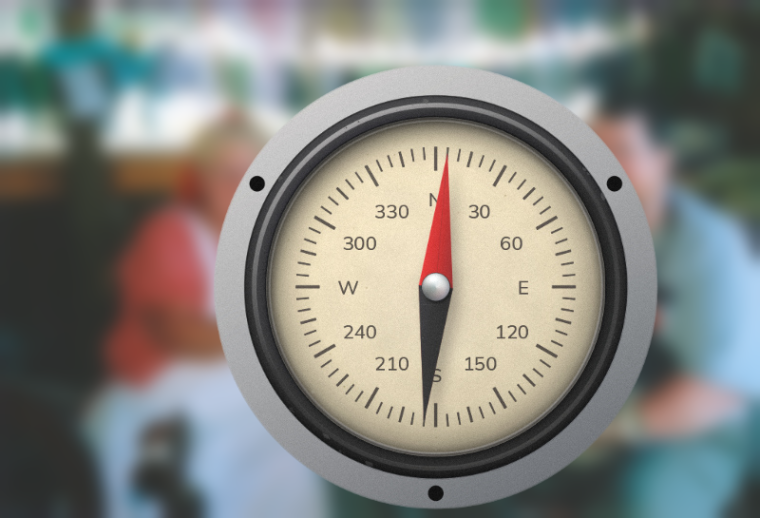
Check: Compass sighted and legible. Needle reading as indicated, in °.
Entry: 5 °
